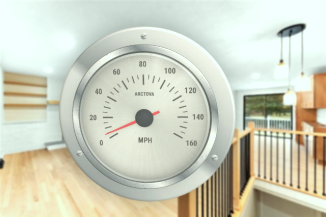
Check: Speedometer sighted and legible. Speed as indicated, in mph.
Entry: 5 mph
